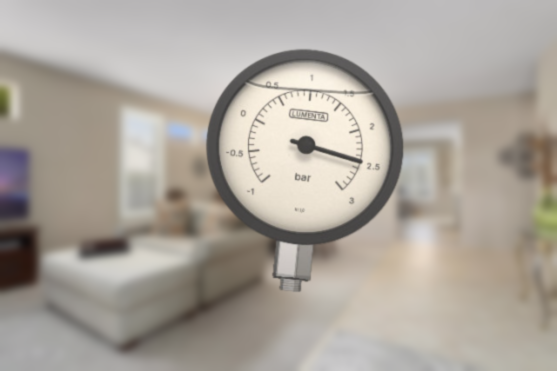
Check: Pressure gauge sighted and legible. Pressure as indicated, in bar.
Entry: 2.5 bar
